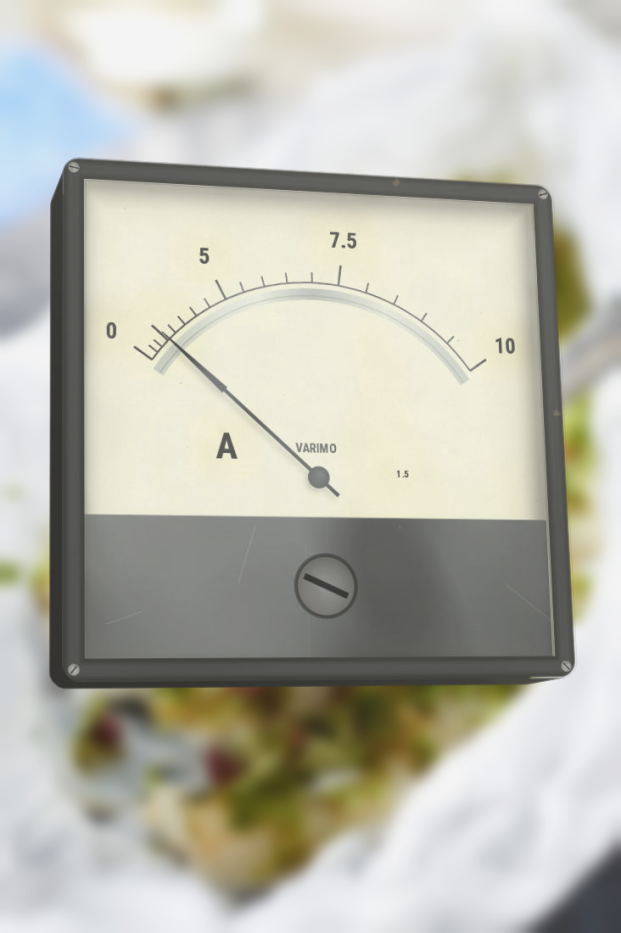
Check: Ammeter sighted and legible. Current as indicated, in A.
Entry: 2.5 A
